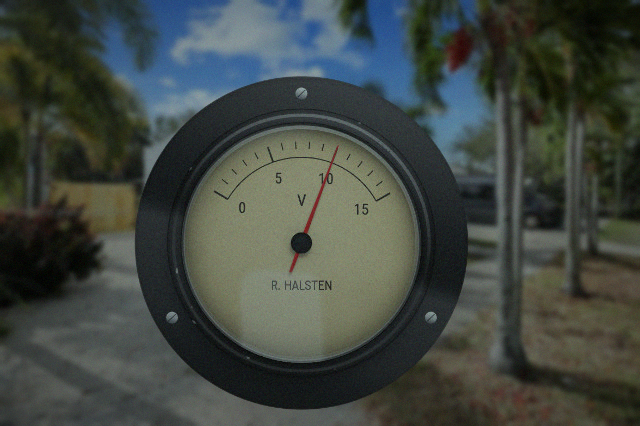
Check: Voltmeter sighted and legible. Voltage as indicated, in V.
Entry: 10 V
